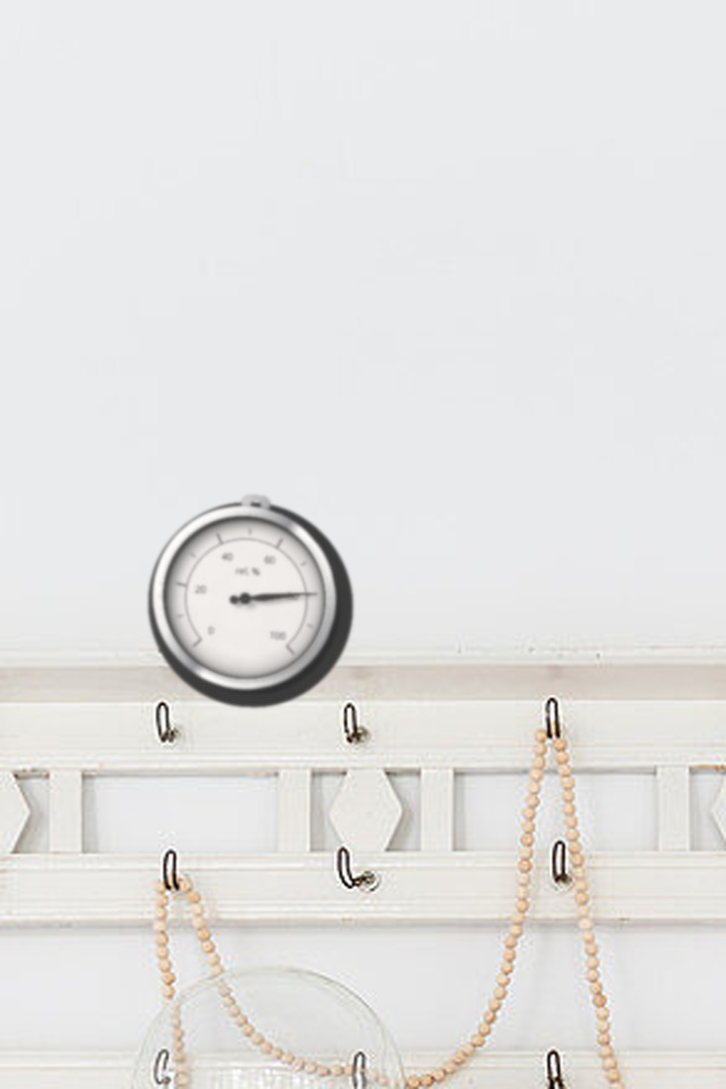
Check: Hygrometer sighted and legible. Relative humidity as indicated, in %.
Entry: 80 %
